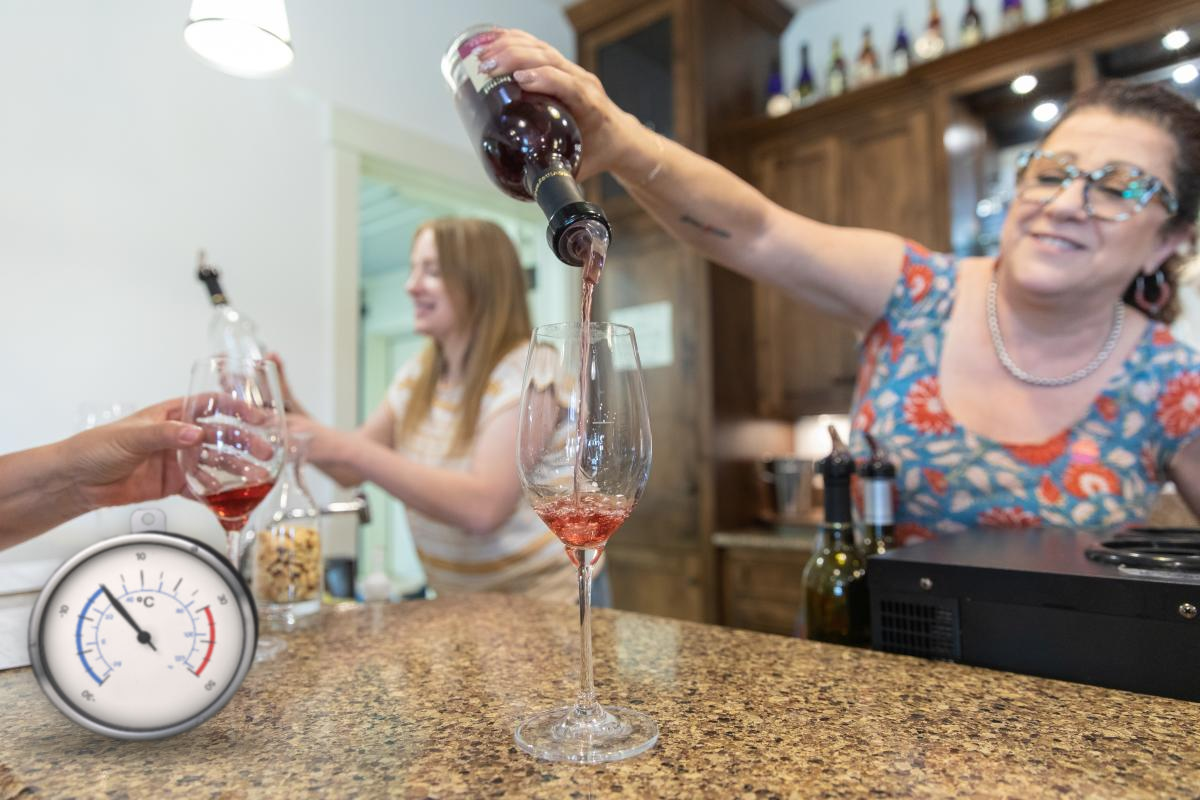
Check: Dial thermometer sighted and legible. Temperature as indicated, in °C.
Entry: 0 °C
